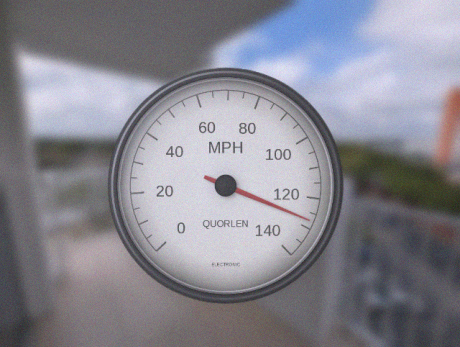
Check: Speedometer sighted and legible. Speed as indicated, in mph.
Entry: 127.5 mph
